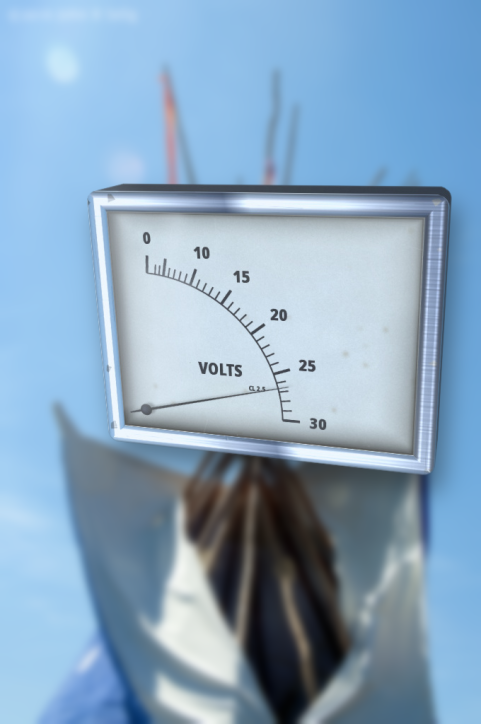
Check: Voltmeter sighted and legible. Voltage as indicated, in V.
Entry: 26.5 V
